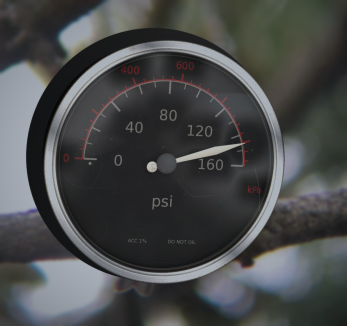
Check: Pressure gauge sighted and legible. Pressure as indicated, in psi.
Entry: 145 psi
